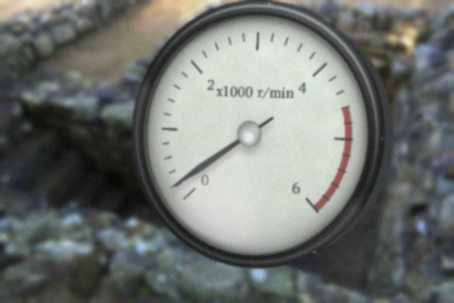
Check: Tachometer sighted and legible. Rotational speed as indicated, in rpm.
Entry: 200 rpm
